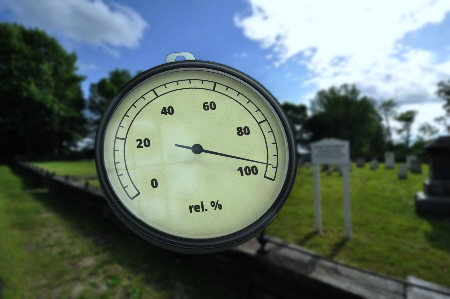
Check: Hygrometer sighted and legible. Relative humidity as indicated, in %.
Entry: 96 %
